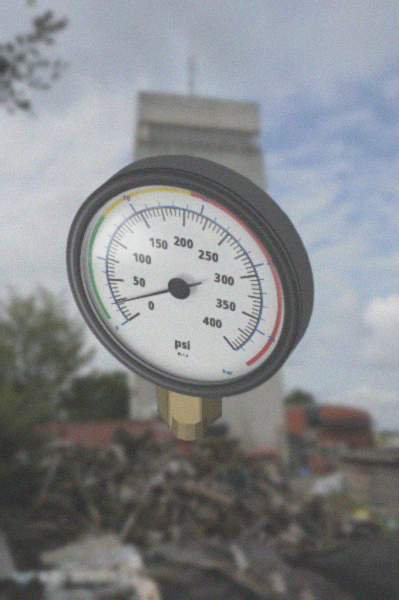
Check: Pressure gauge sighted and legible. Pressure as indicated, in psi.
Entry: 25 psi
